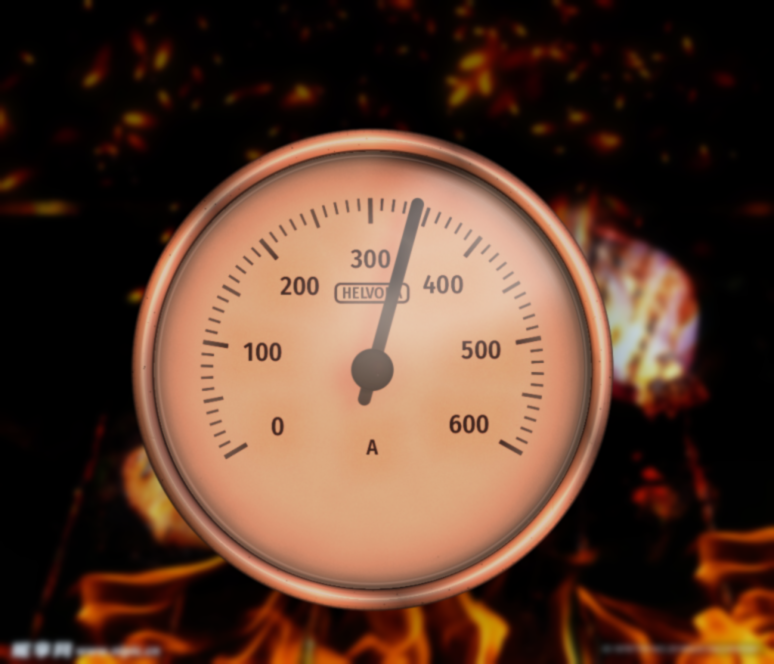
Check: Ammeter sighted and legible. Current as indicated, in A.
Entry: 340 A
